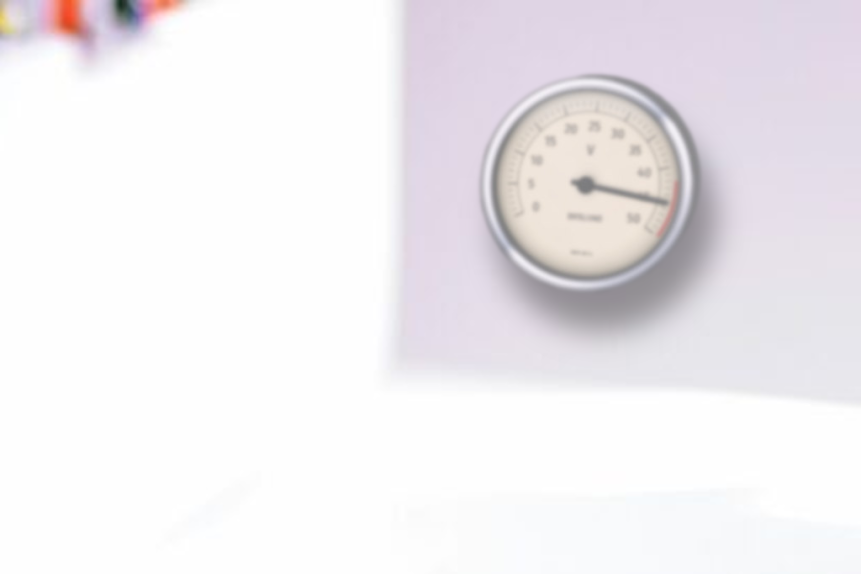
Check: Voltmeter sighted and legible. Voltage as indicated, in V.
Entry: 45 V
